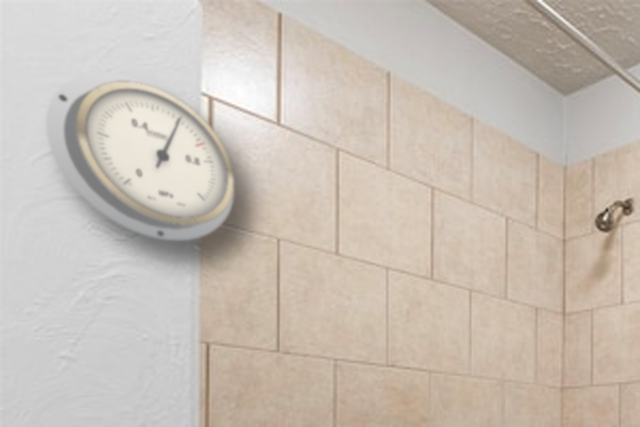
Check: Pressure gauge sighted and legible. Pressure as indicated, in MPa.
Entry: 0.6 MPa
